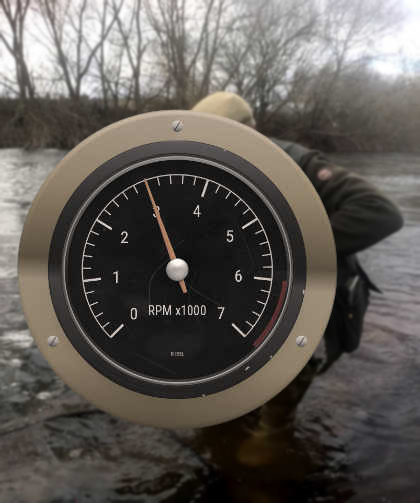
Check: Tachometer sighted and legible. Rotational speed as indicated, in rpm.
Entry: 3000 rpm
